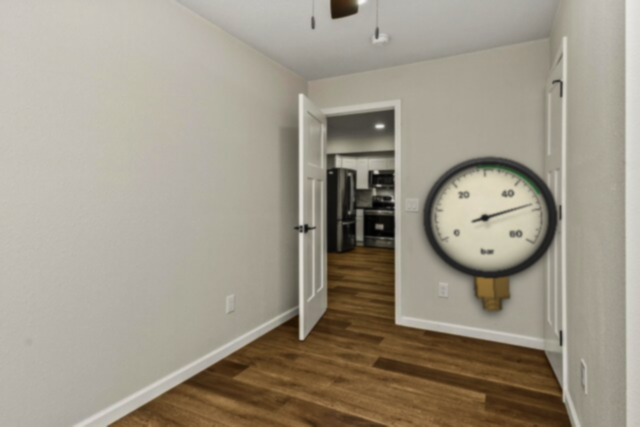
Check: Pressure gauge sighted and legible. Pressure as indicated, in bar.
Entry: 48 bar
